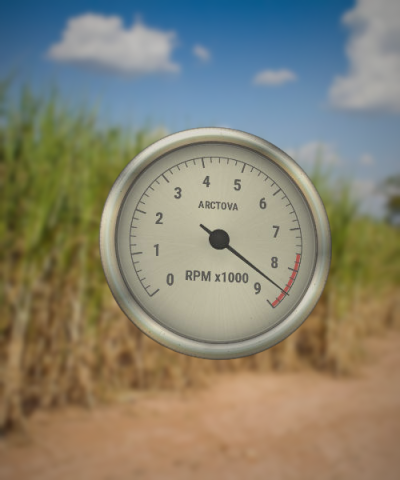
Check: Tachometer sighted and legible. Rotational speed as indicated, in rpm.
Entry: 8600 rpm
